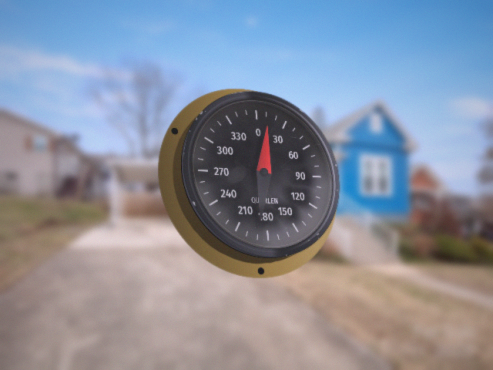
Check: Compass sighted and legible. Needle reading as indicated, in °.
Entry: 10 °
